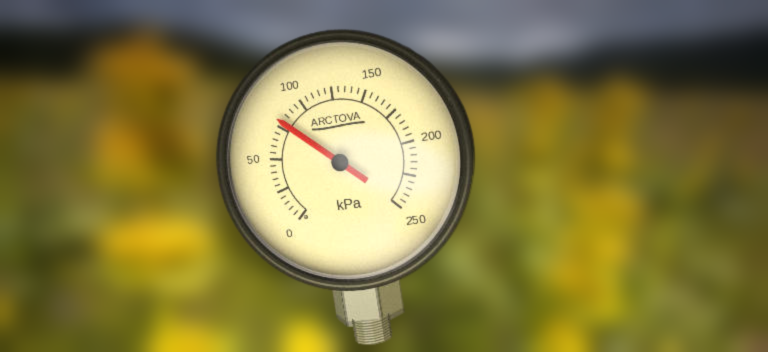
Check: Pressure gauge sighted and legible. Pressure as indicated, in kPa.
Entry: 80 kPa
